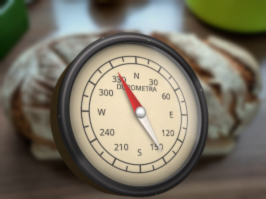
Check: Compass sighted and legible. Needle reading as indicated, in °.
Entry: 330 °
